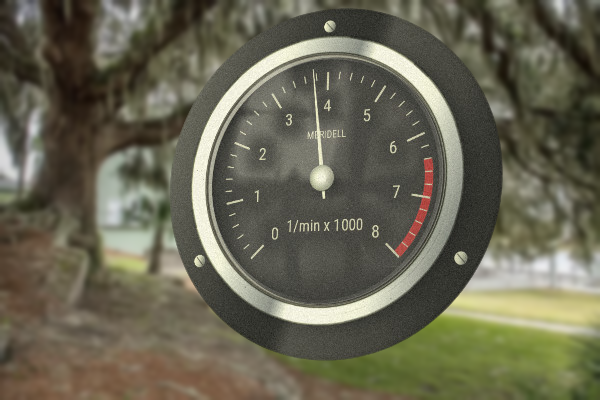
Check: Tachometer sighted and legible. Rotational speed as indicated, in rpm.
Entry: 3800 rpm
